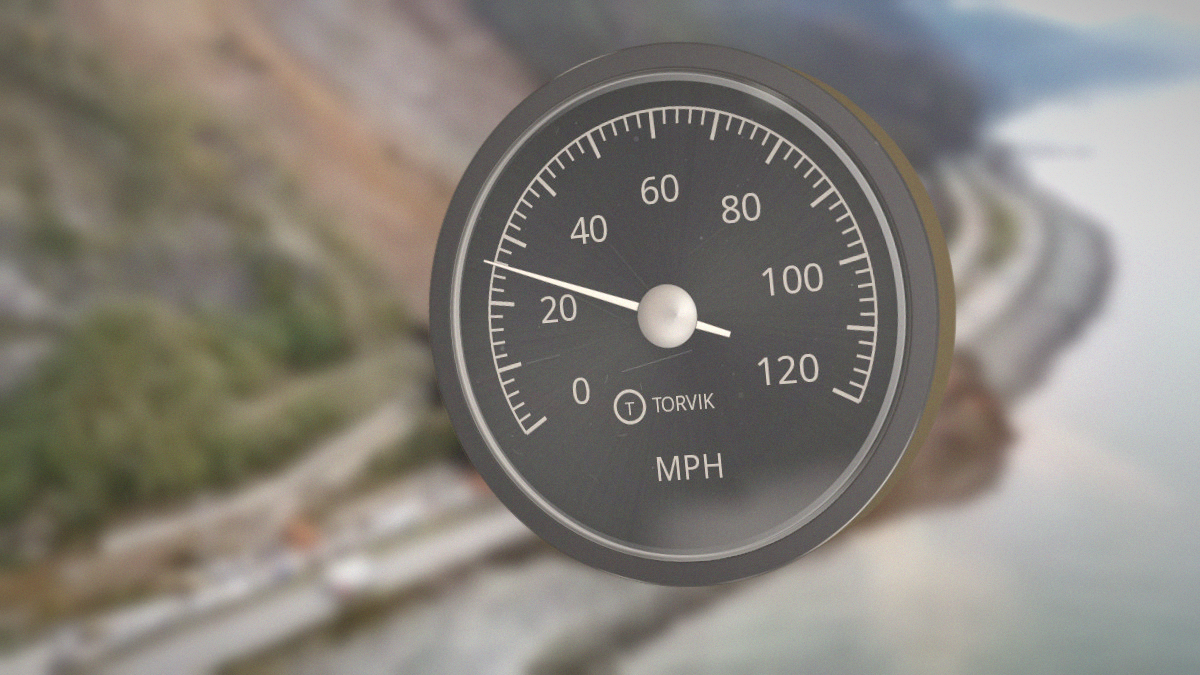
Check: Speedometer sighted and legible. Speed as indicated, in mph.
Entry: 26 mph
